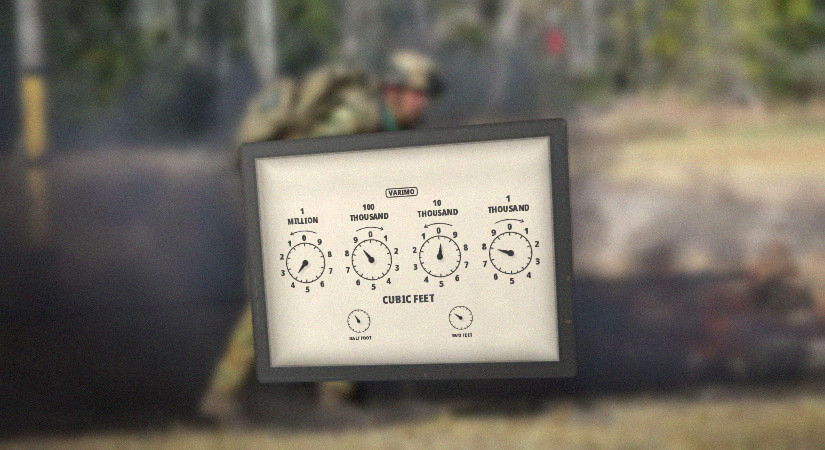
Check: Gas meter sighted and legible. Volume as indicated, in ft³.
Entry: 389800 ft³
